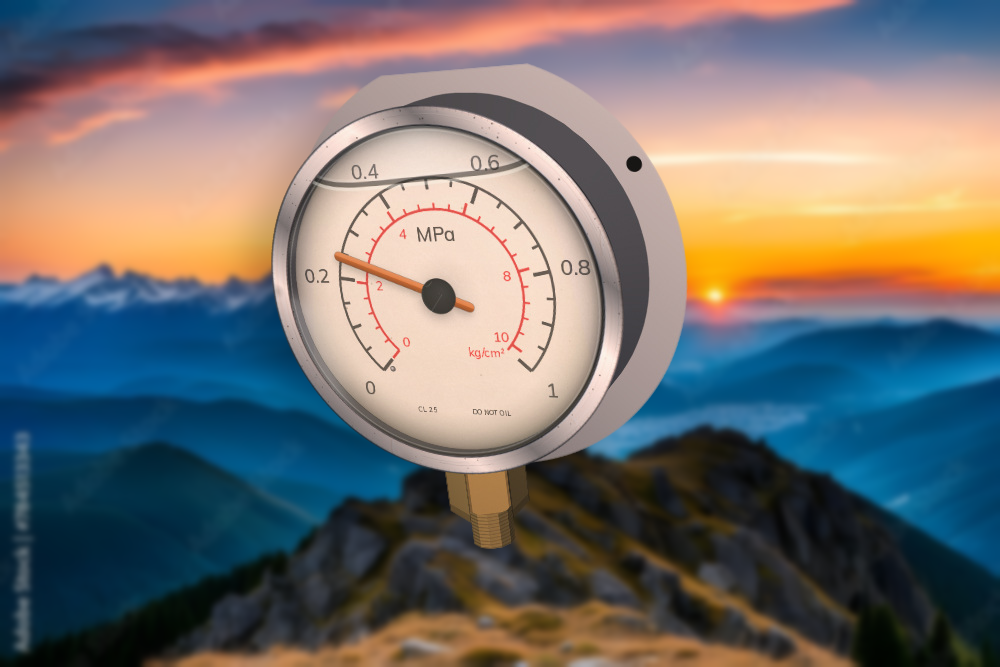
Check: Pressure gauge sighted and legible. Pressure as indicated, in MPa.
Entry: 0.25 MPa
